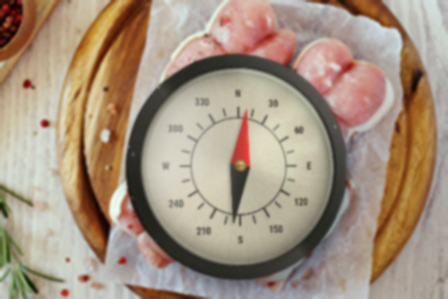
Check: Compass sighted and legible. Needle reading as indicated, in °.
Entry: 7.5 °
